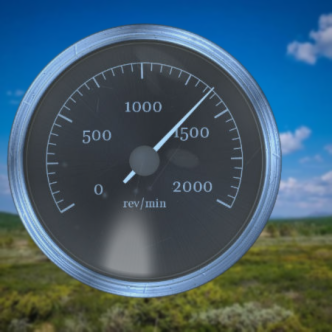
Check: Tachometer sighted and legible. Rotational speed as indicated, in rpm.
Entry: 1375 rpm
